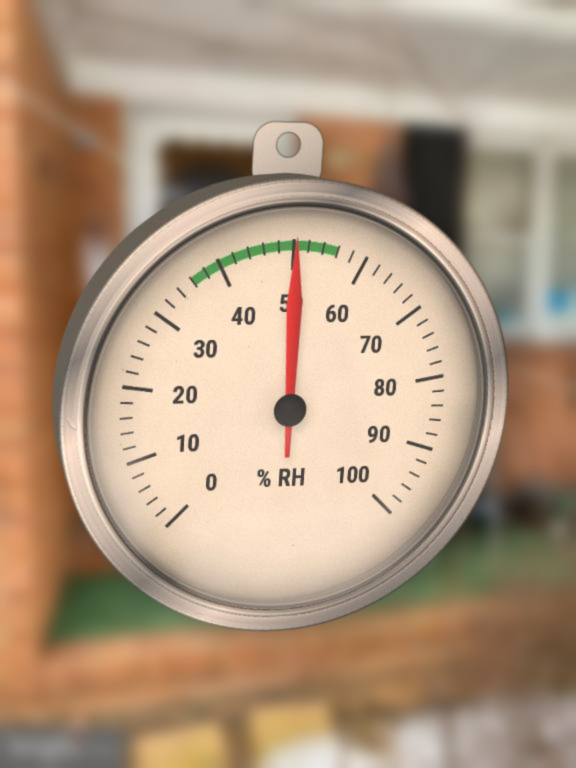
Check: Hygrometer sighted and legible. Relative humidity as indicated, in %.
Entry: 50 %
